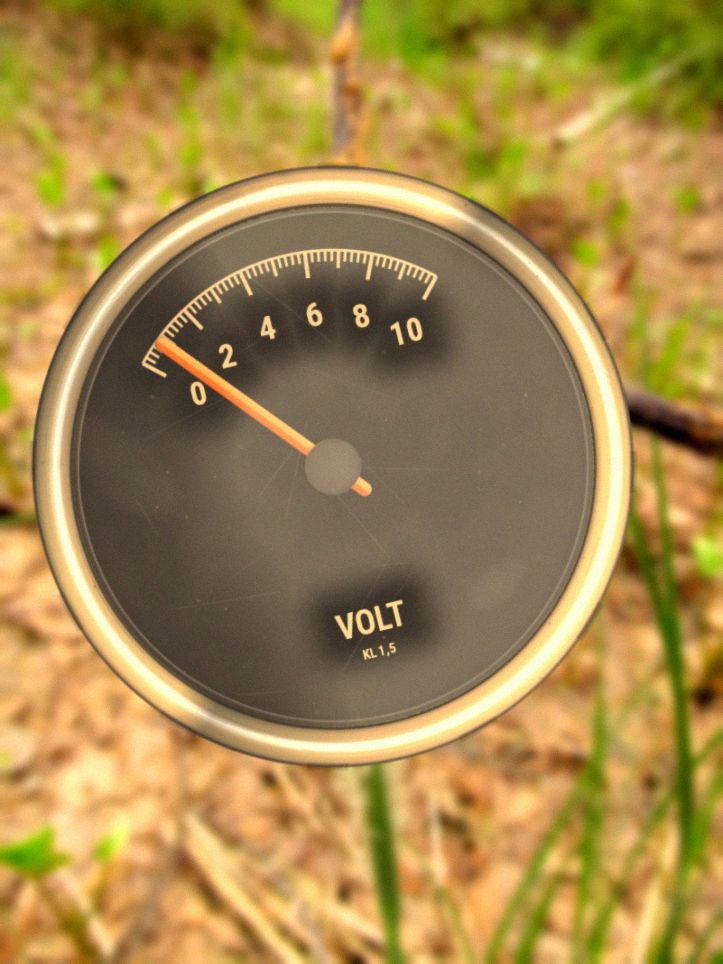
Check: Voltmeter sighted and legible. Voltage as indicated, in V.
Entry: 0.8 V
